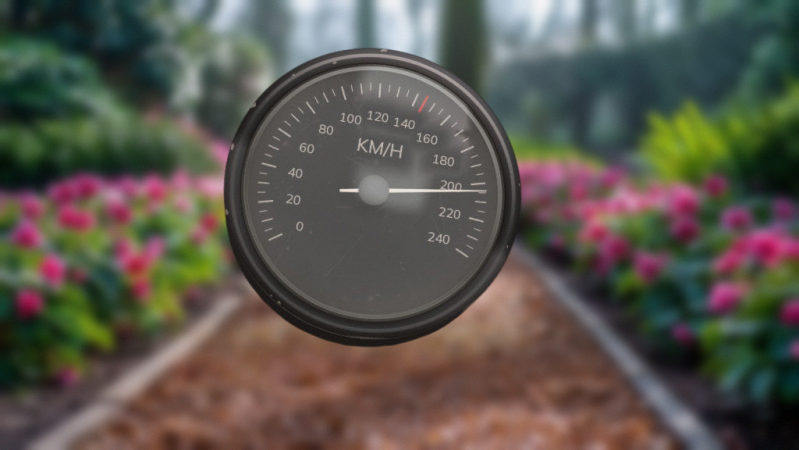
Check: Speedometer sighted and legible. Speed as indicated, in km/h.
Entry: 205 km/h
